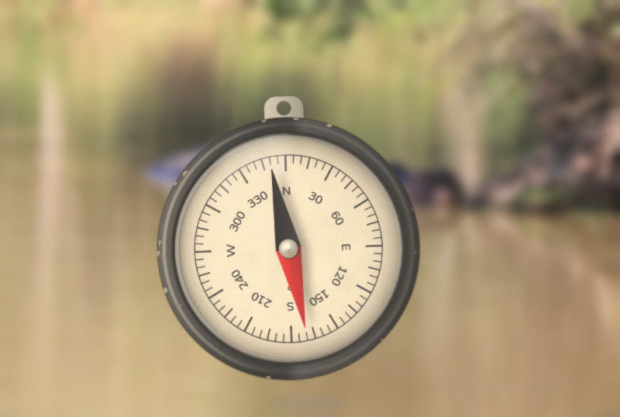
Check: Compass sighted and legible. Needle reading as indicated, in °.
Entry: 170 °
